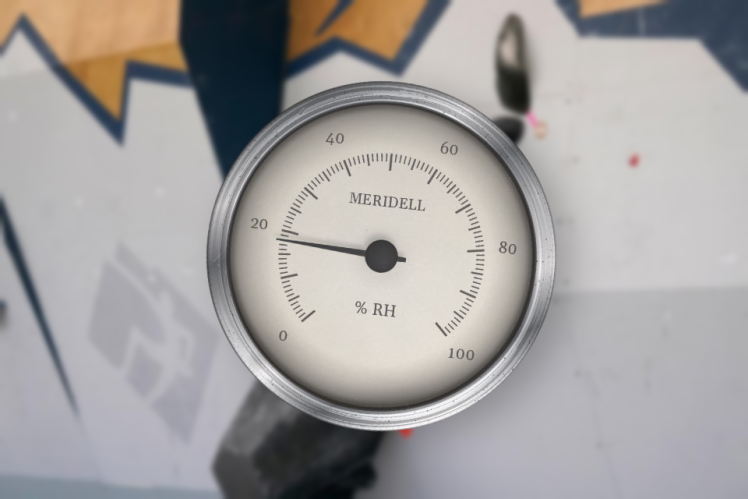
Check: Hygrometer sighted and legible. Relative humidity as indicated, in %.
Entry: 18 %
